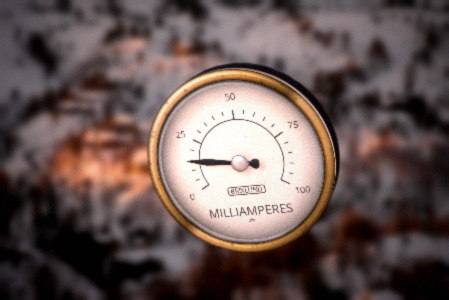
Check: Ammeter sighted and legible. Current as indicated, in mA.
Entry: 15 mA
